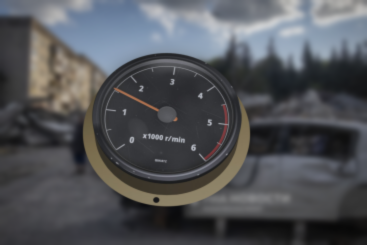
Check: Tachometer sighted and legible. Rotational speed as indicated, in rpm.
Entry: 1500 rpm
